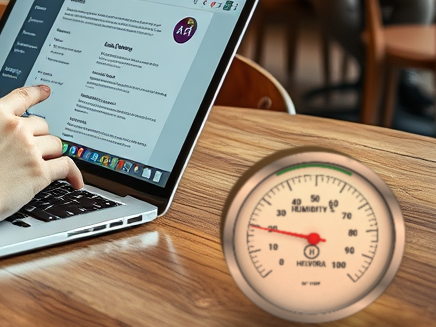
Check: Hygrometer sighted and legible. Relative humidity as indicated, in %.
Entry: 20 %
